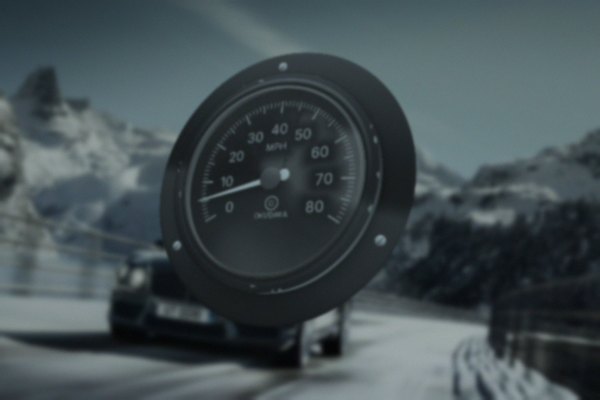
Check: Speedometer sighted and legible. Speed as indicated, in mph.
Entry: 5 mph
